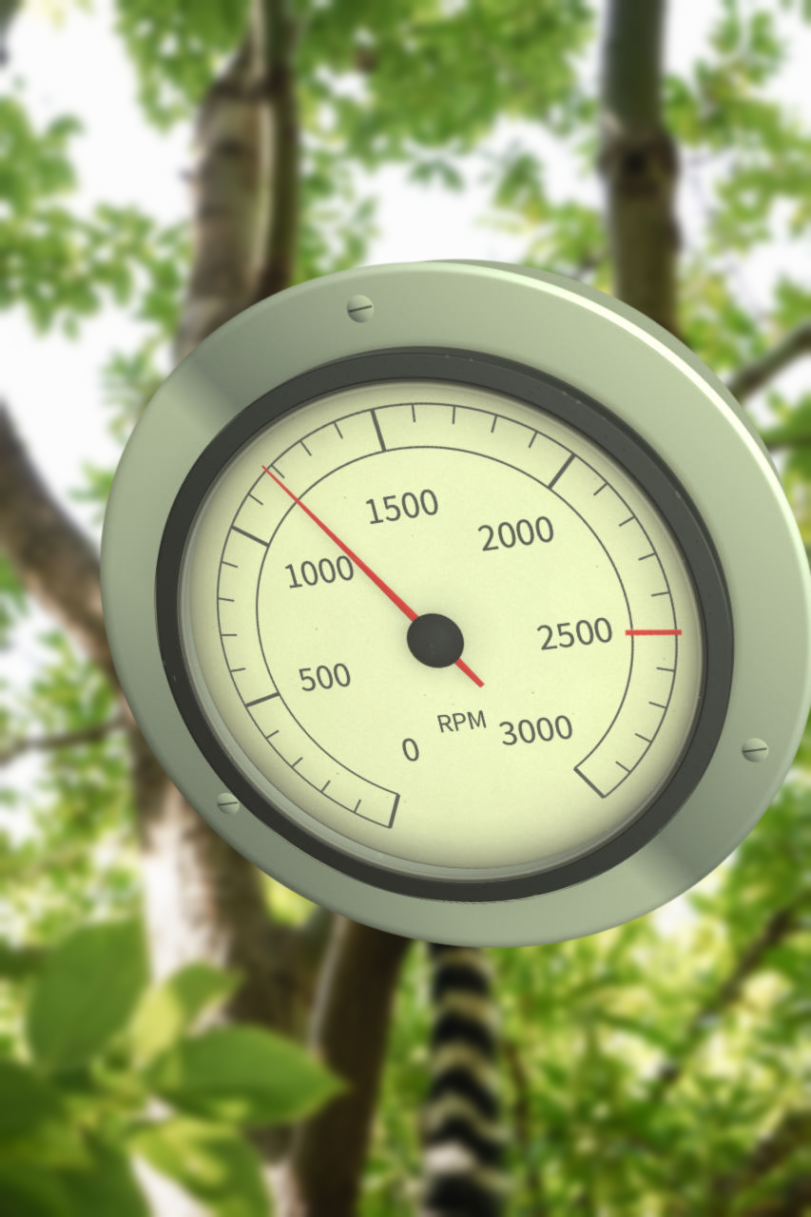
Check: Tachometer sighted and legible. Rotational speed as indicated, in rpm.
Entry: 1200 rpm
